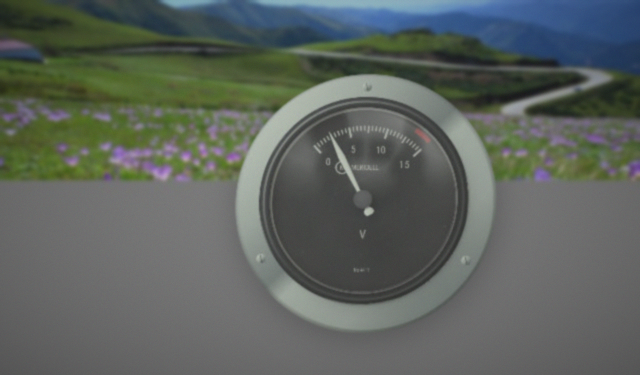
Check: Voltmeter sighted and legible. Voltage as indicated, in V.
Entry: 2.5 V
